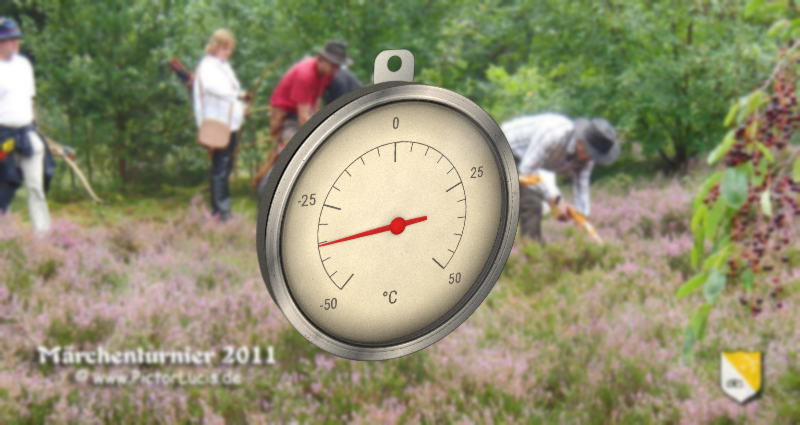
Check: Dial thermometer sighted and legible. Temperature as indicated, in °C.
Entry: -35 °C
